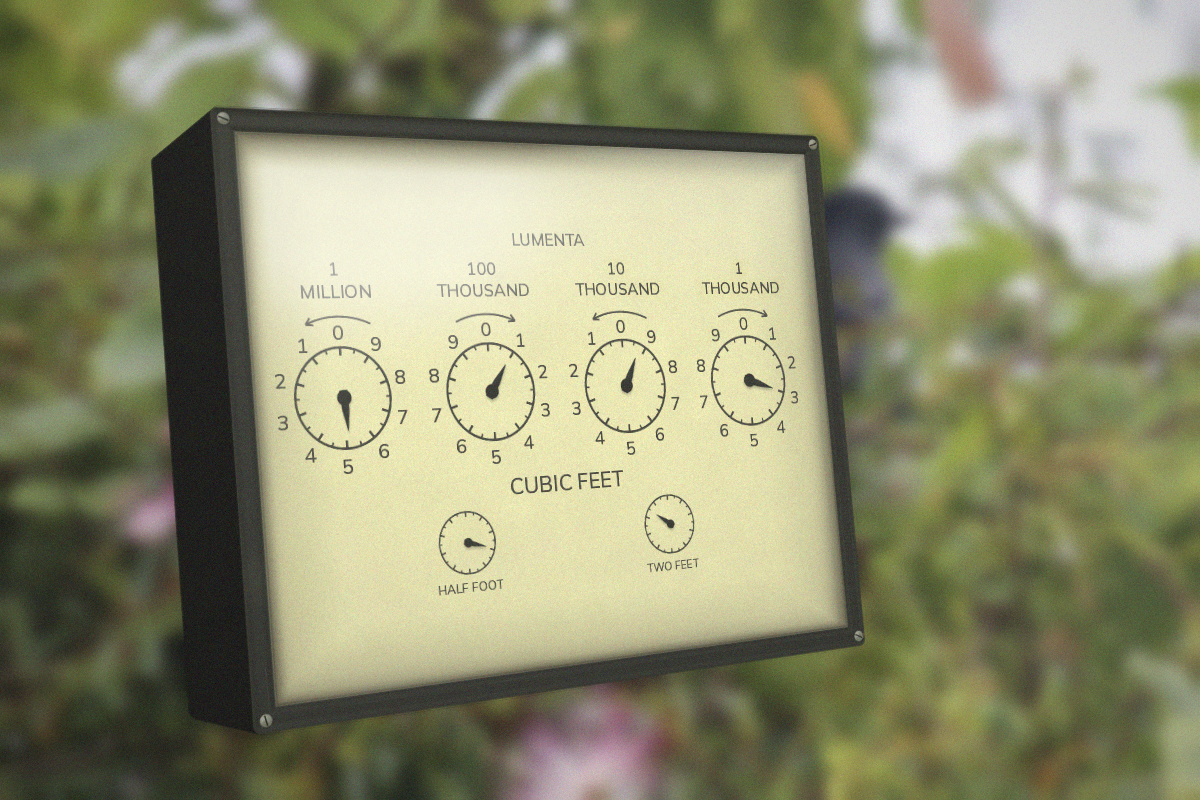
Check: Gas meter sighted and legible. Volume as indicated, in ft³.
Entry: 509300 ft³
